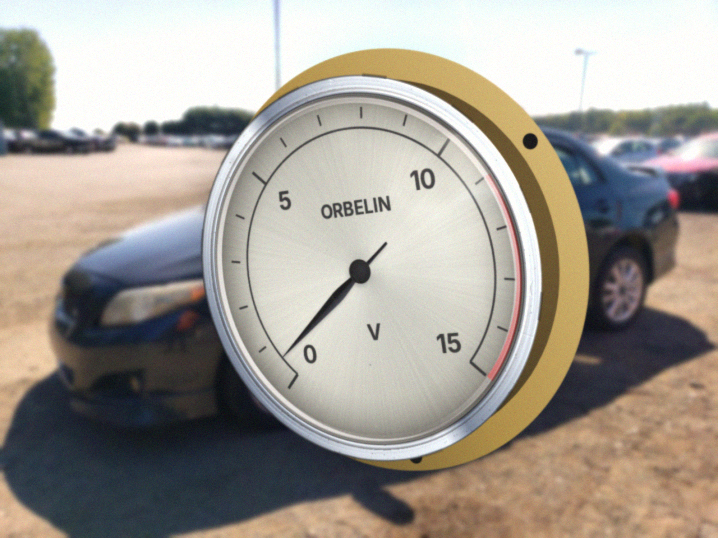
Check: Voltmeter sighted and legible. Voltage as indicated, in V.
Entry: 0.5 V
